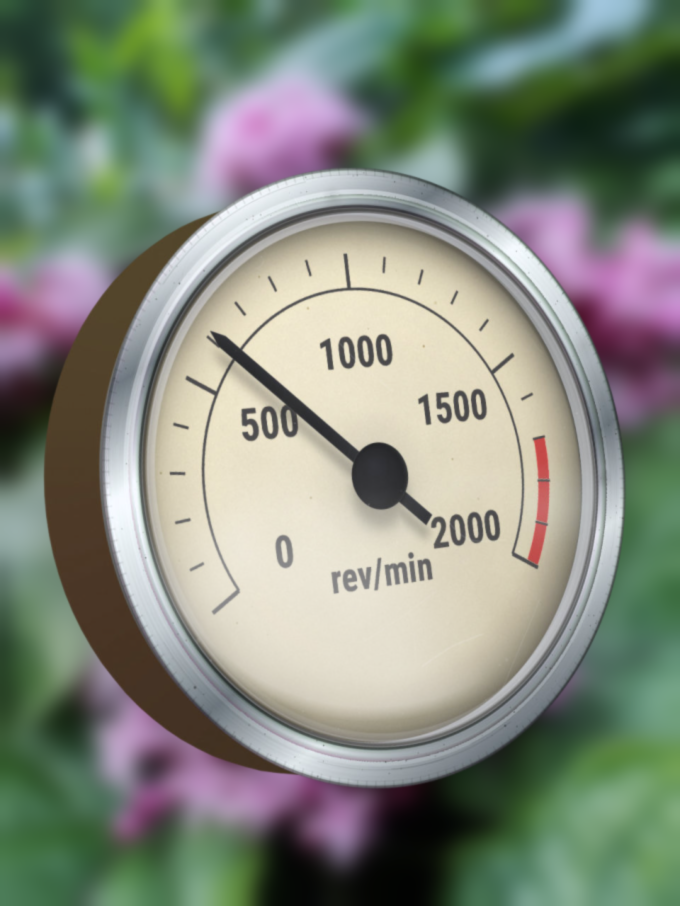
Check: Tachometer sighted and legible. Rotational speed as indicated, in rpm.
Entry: 600 rpm
